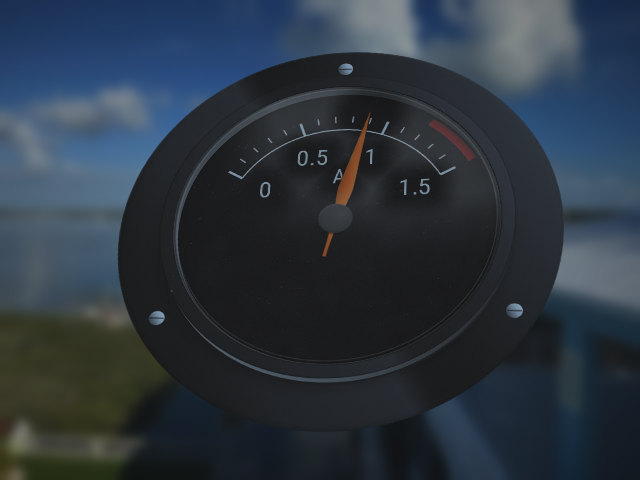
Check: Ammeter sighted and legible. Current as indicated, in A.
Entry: 0.9 A
